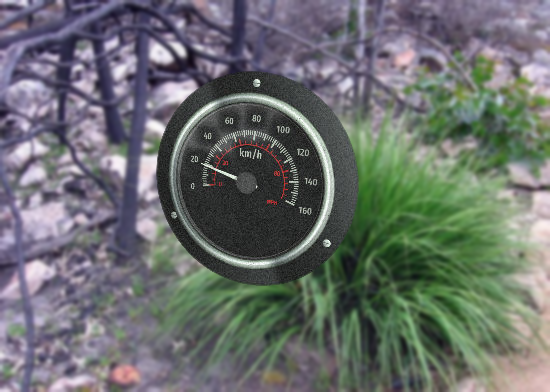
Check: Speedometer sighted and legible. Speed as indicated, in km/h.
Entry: 20 km/h
